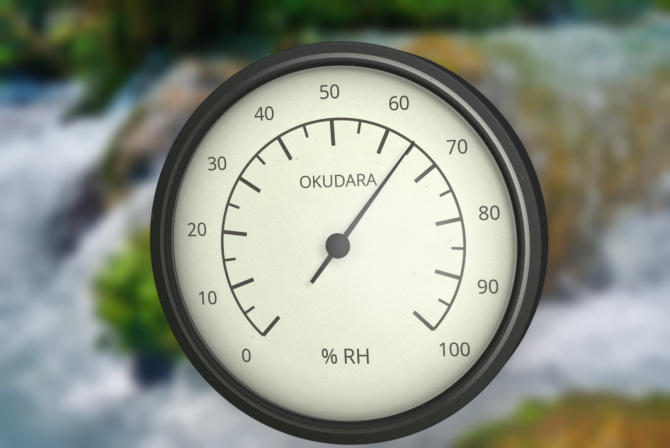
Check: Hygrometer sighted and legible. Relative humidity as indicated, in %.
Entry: 65 %
